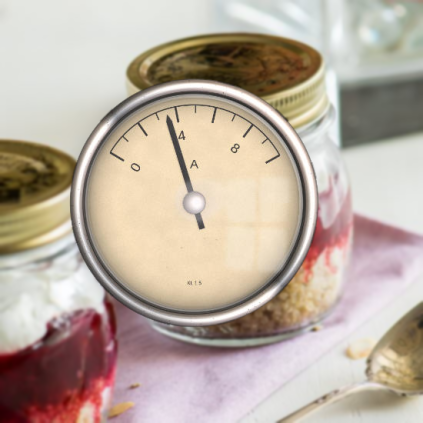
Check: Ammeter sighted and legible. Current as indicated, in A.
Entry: 3.5 A
